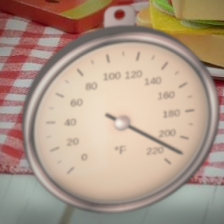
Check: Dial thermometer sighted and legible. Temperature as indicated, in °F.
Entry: 210 °F
